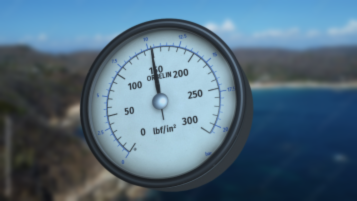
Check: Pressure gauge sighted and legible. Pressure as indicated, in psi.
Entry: 150 psi
